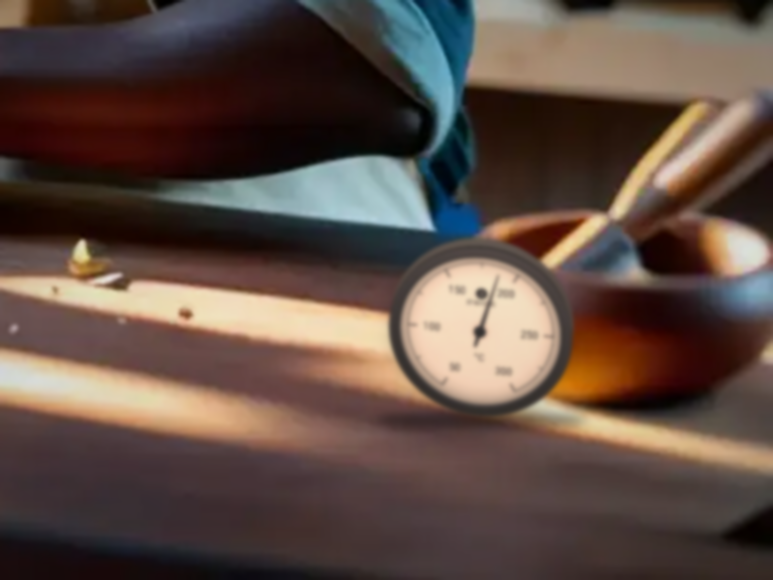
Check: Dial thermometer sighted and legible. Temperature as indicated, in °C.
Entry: 187.5 °C
